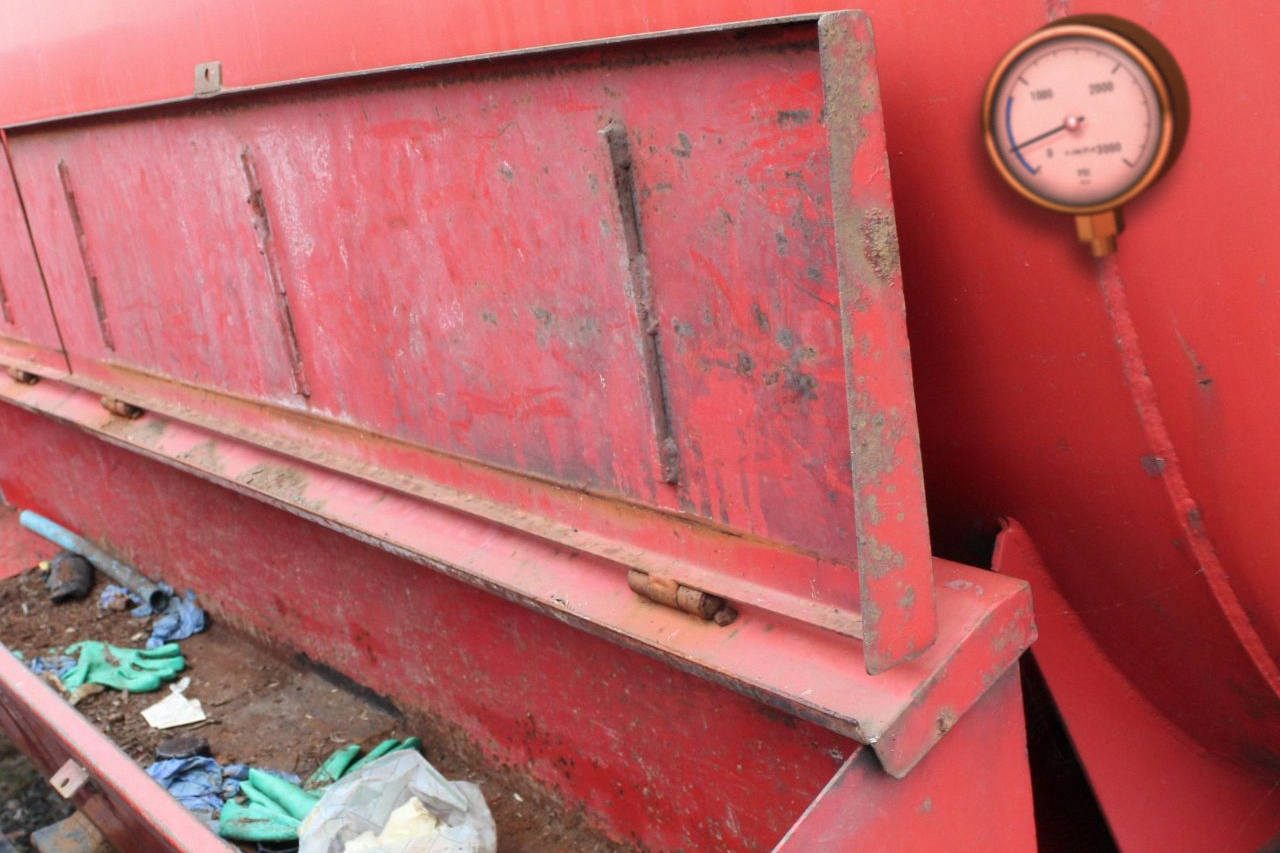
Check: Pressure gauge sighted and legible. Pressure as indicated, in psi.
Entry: 300 psi
